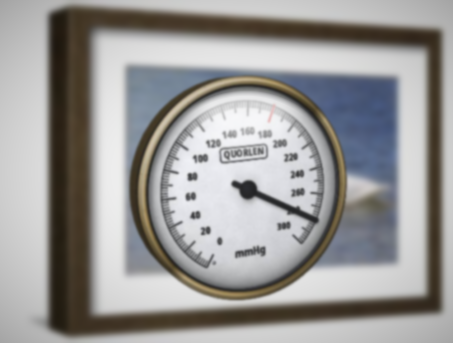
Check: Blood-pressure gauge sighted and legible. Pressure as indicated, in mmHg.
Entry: 280 mmHg
